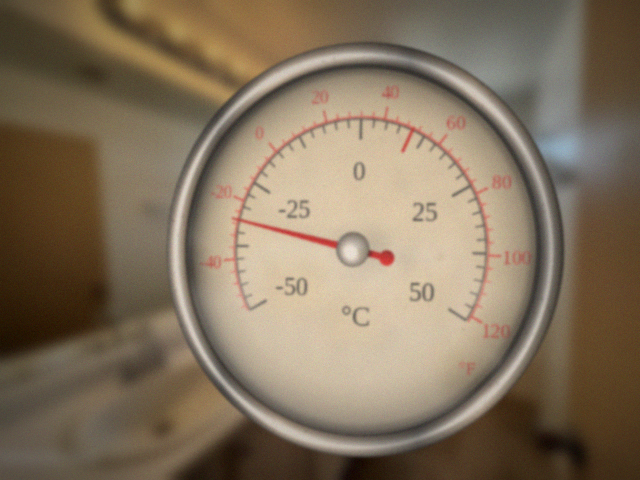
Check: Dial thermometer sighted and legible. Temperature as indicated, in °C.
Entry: -32.5 °C
